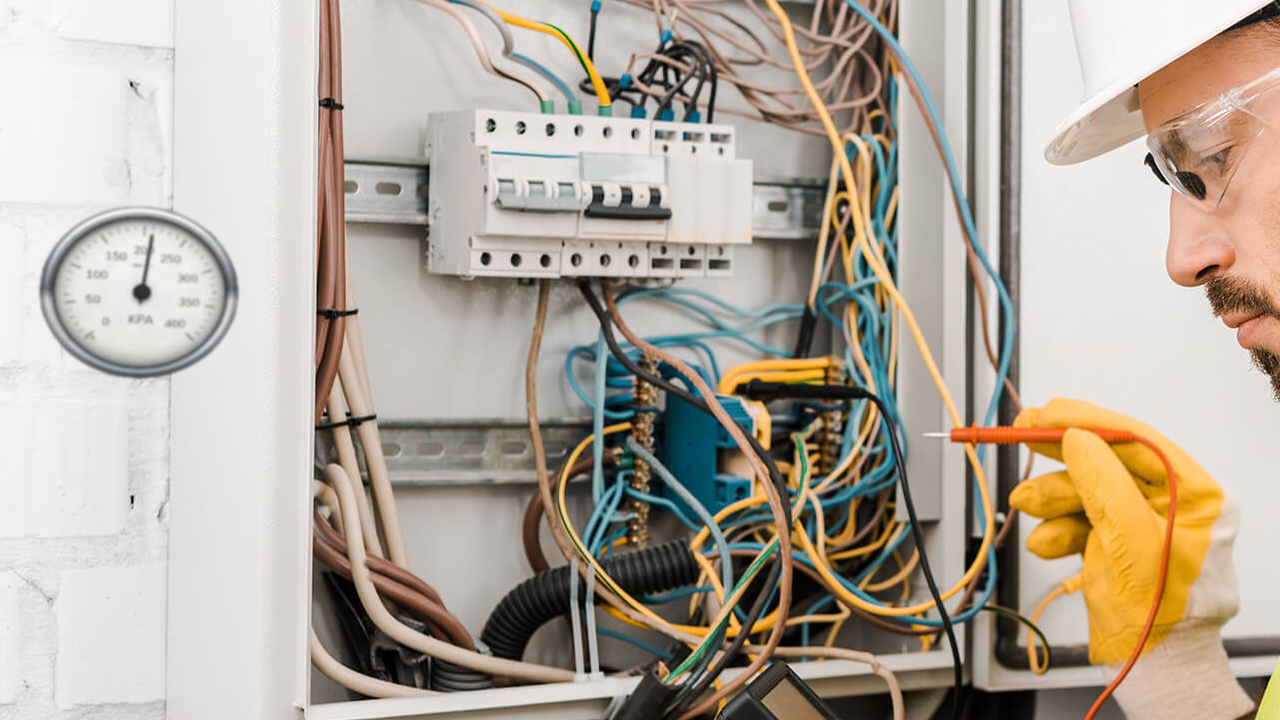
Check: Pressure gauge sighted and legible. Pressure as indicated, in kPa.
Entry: 210 kPa
